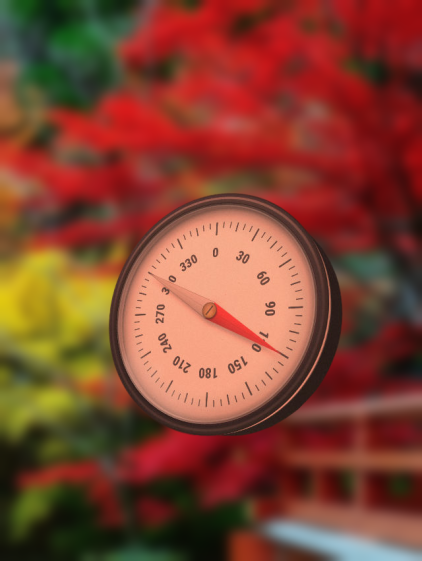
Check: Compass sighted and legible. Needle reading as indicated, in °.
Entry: 120 °
